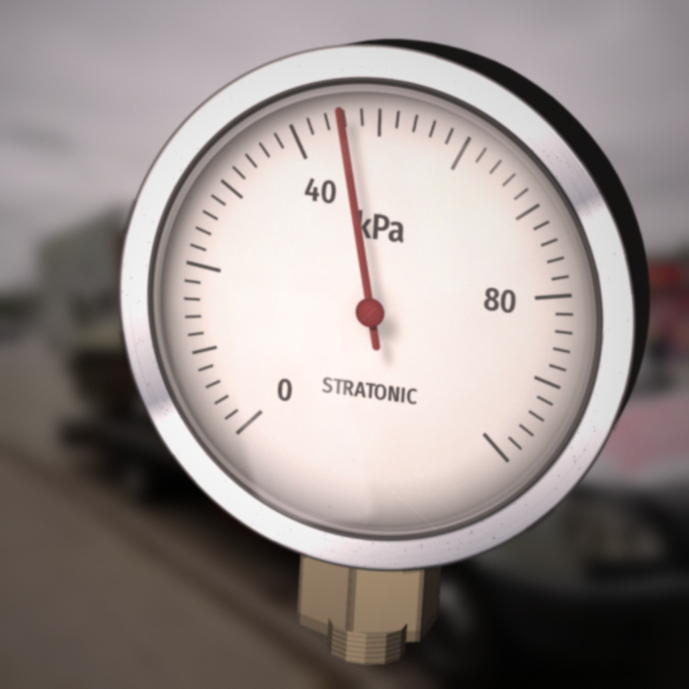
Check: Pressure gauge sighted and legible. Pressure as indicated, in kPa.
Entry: 46 kPa
